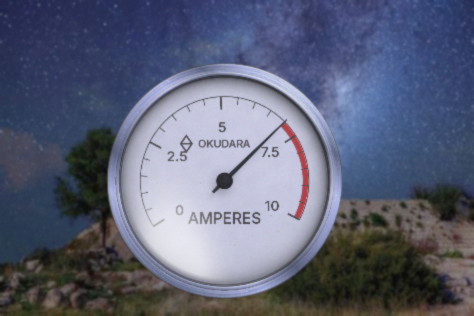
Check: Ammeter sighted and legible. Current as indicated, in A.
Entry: 7 A
